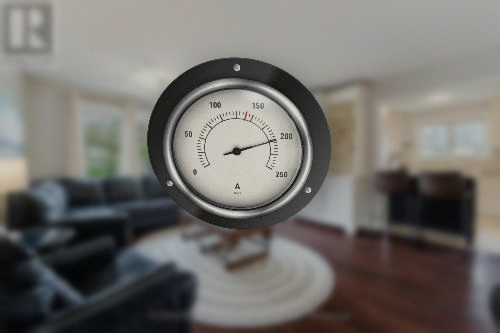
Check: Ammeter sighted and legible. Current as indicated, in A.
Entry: 200 A
